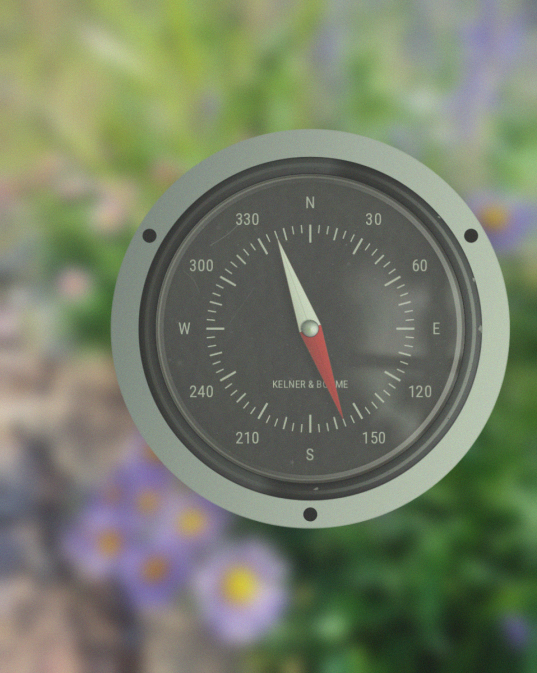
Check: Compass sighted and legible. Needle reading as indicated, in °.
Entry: 160 °
